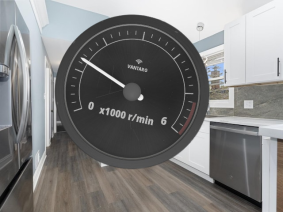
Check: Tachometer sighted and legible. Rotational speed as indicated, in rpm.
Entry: 1300 rpm
